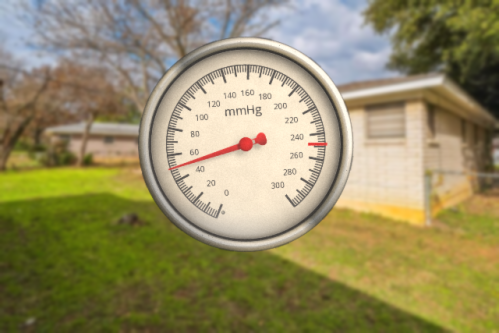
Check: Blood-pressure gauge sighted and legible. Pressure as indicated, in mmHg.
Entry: 50 mmHg
